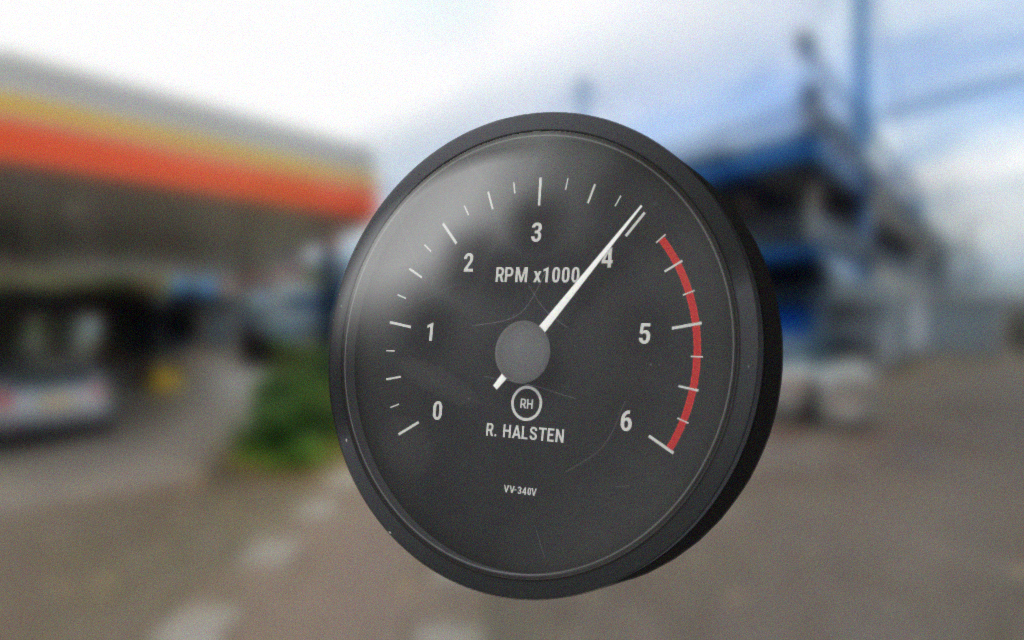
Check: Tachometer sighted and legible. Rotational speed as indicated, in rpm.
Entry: 4000 rpm
